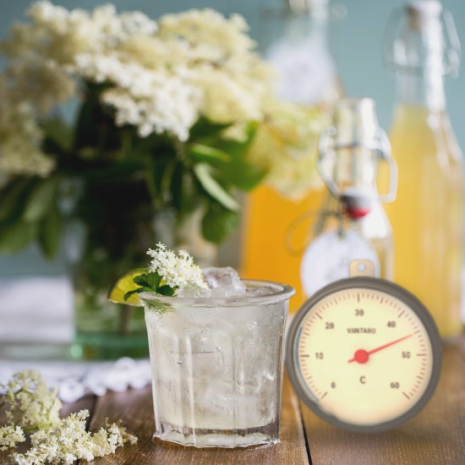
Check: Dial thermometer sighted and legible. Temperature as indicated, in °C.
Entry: 45 °C
